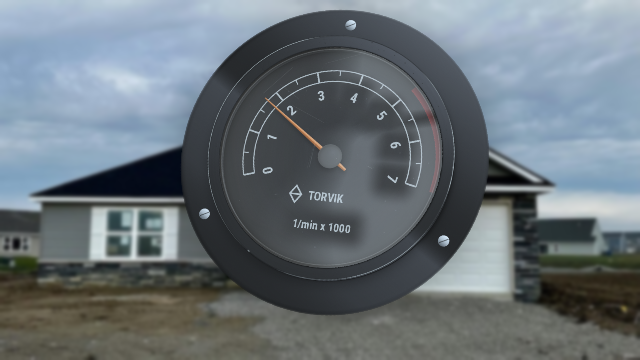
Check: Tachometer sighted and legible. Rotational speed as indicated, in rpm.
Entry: 1750 rpm
